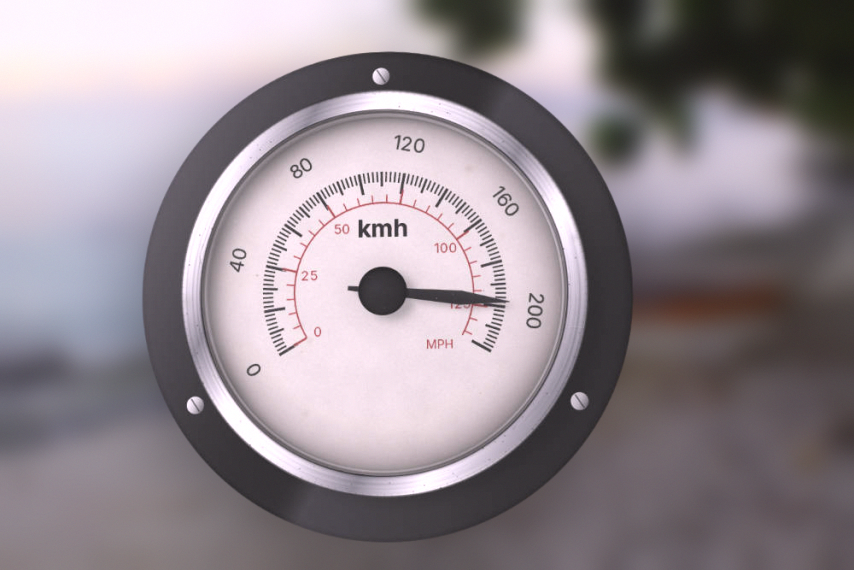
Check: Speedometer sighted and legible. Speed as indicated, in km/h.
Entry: 198 km/h
